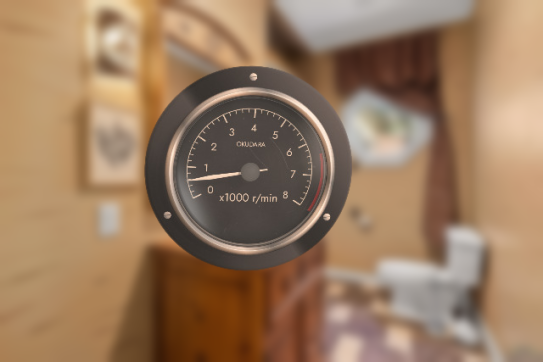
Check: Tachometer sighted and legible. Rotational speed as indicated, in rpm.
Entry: 600 rpm
